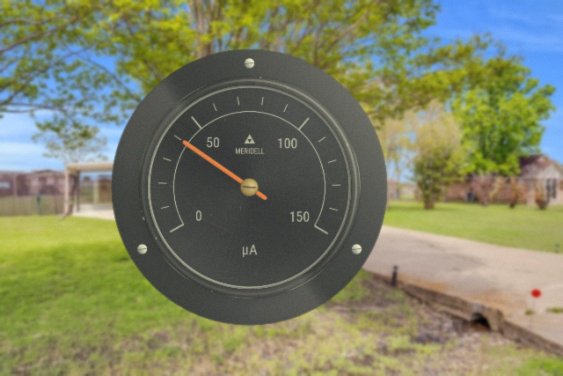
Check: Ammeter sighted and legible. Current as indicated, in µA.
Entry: 40 µA
